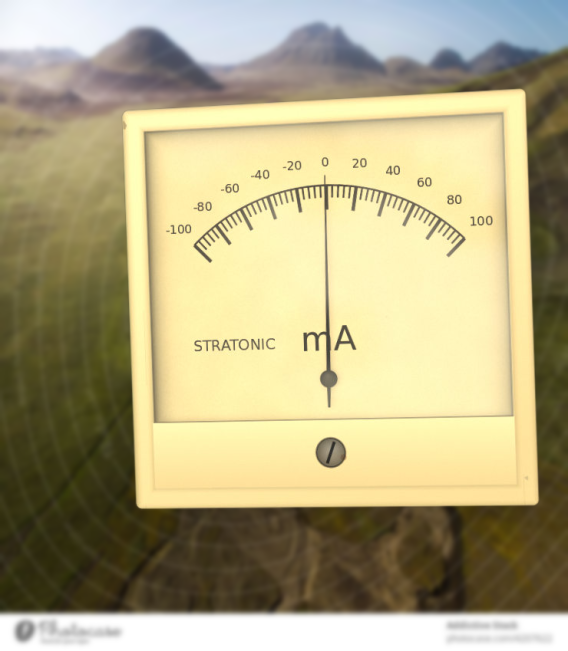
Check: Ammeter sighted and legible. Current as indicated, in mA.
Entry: 0 mA
